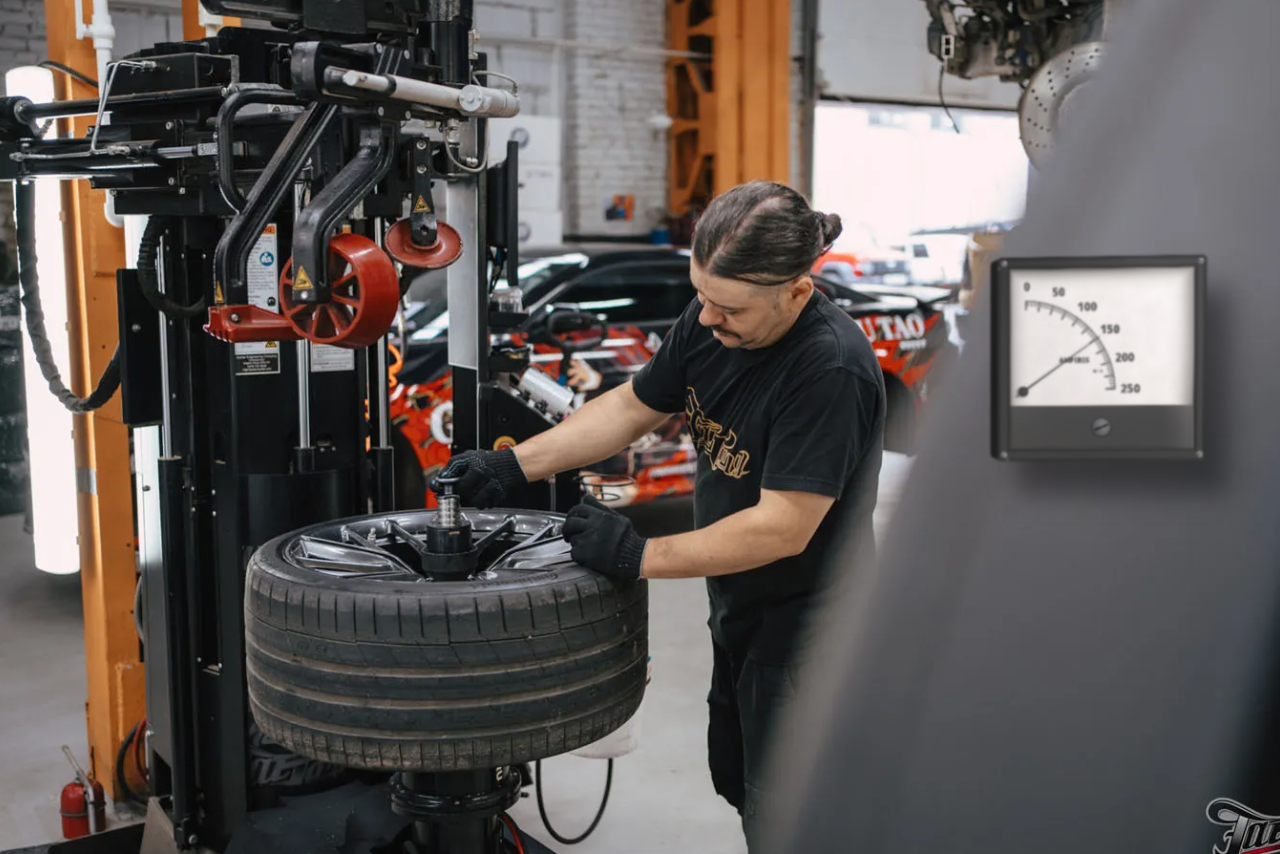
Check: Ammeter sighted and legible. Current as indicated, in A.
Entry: 150 A
